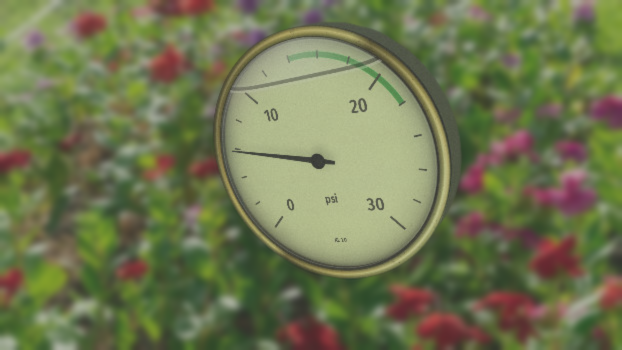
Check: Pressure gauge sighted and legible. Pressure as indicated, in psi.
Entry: 6 psi
